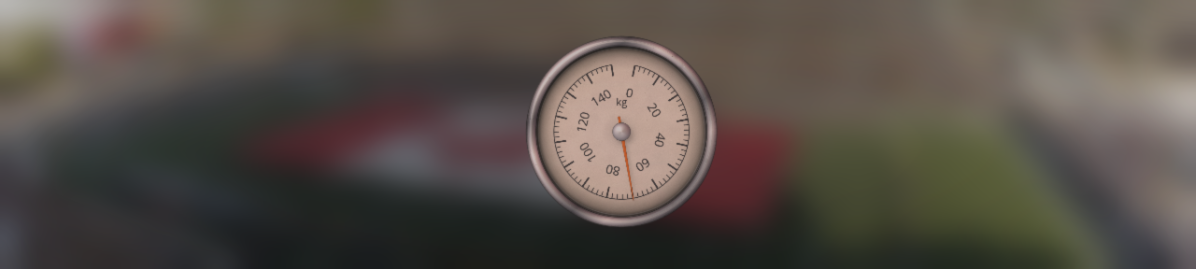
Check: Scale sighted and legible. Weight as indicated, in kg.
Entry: 70 kg
